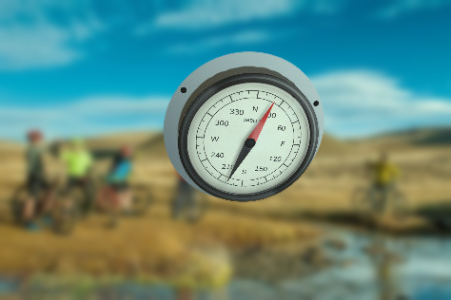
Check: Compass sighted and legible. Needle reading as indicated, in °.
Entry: 20 °
